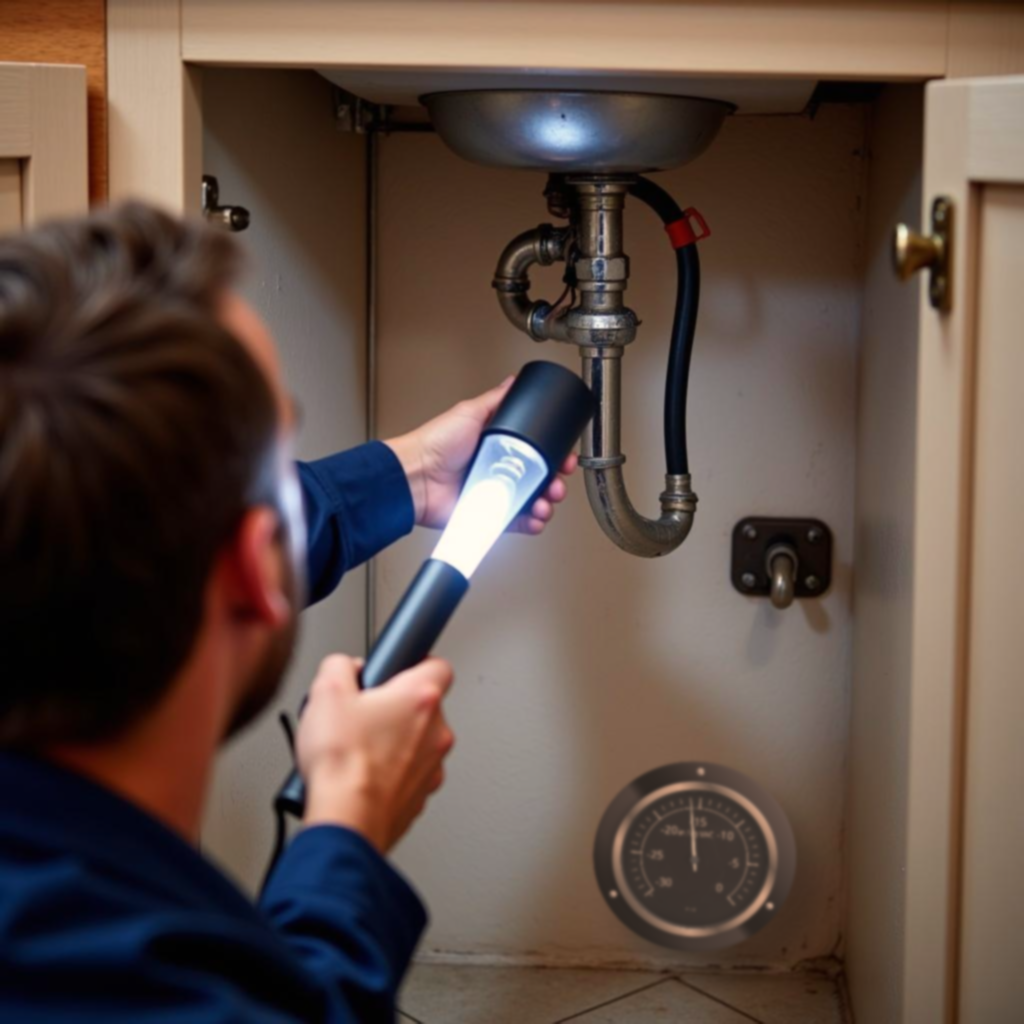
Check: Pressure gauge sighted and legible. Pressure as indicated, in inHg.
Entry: -16 inHg
